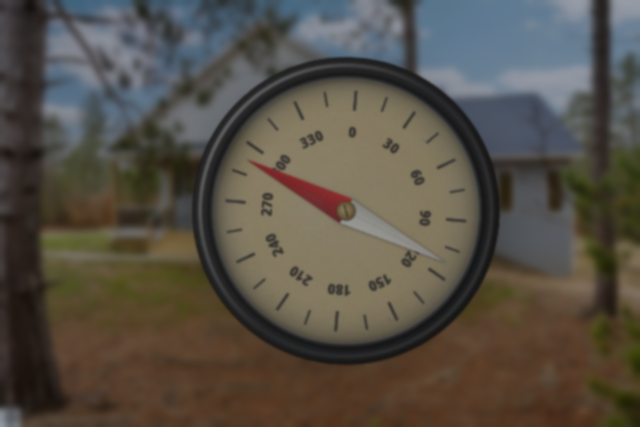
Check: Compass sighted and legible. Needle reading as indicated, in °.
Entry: 292.5 °
